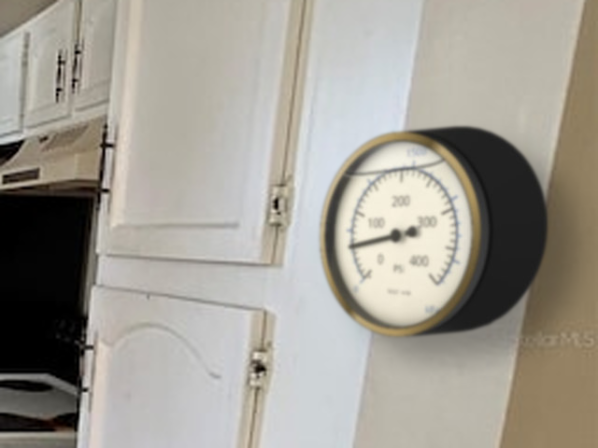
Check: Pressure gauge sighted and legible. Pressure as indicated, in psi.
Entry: 50 psi
